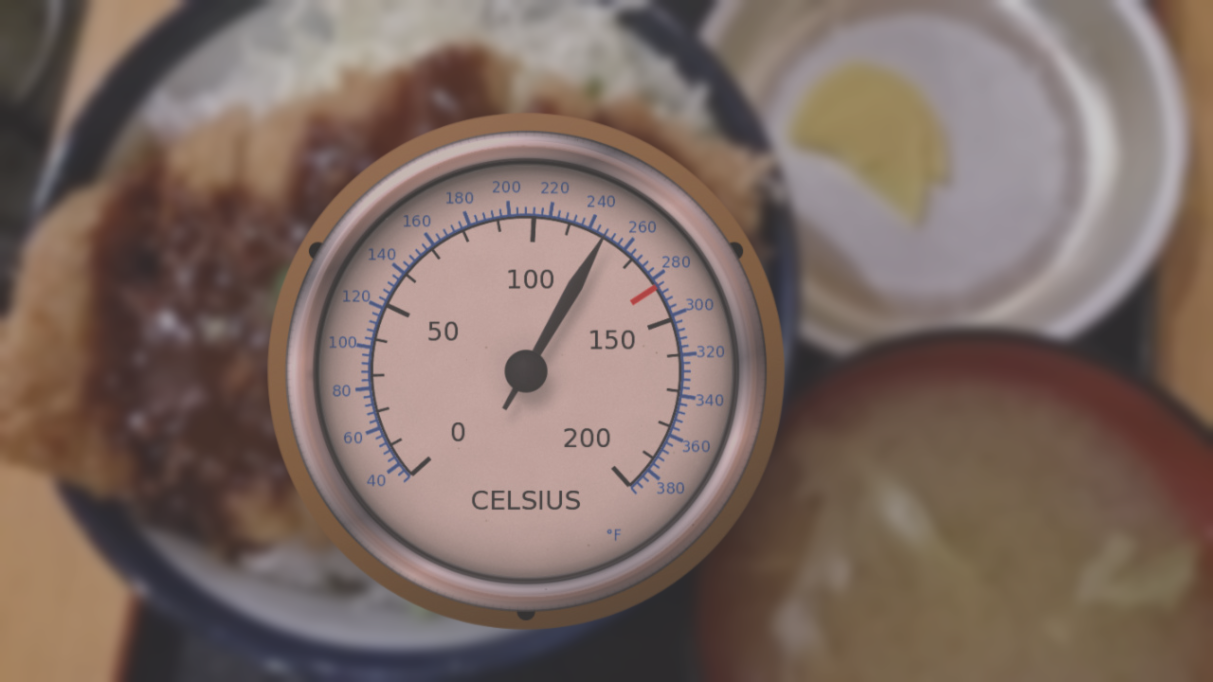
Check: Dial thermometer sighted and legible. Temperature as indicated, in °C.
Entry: 120 °C
